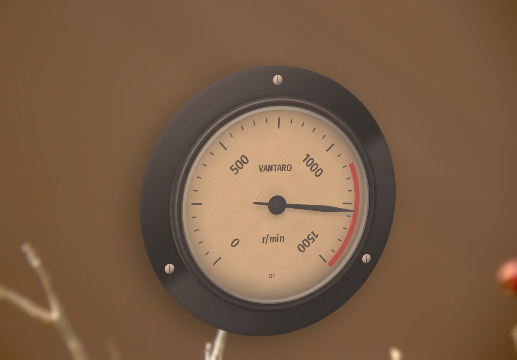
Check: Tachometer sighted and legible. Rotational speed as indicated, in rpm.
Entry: 1275 rpm
